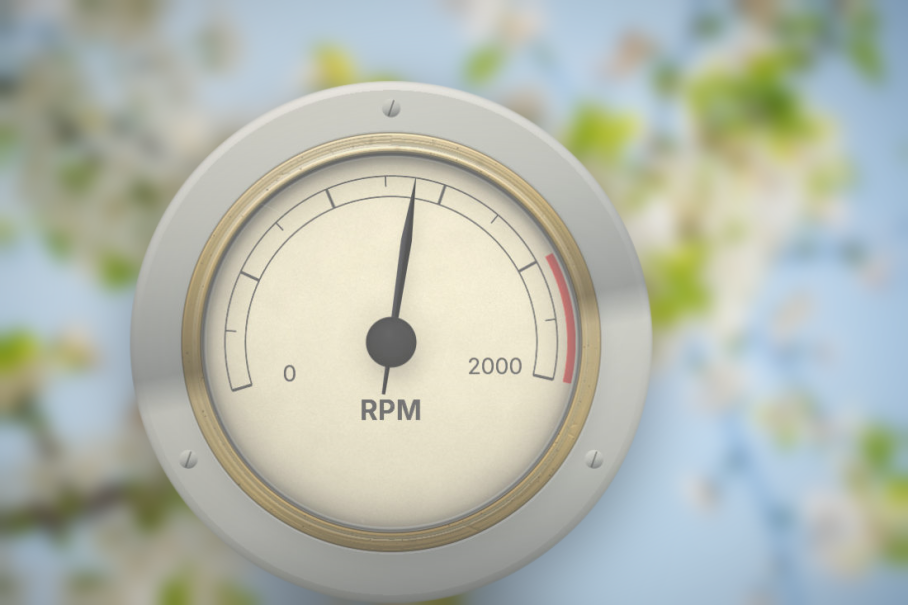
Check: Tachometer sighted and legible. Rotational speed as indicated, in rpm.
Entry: 1100 rpm
